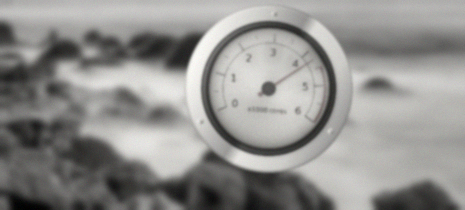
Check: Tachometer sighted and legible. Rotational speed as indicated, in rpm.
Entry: 4250 rpm
